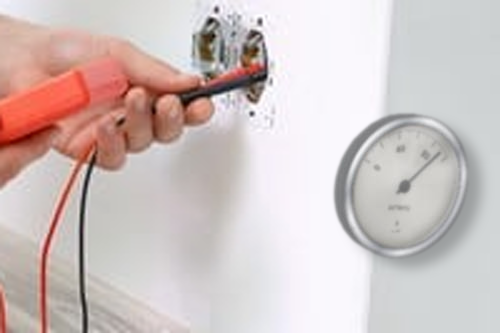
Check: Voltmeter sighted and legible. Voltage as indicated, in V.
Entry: 90 V
